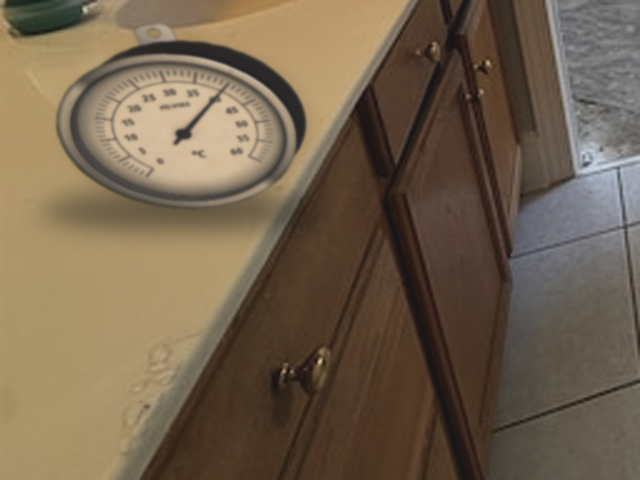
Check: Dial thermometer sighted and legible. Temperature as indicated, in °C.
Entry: 40 °C
